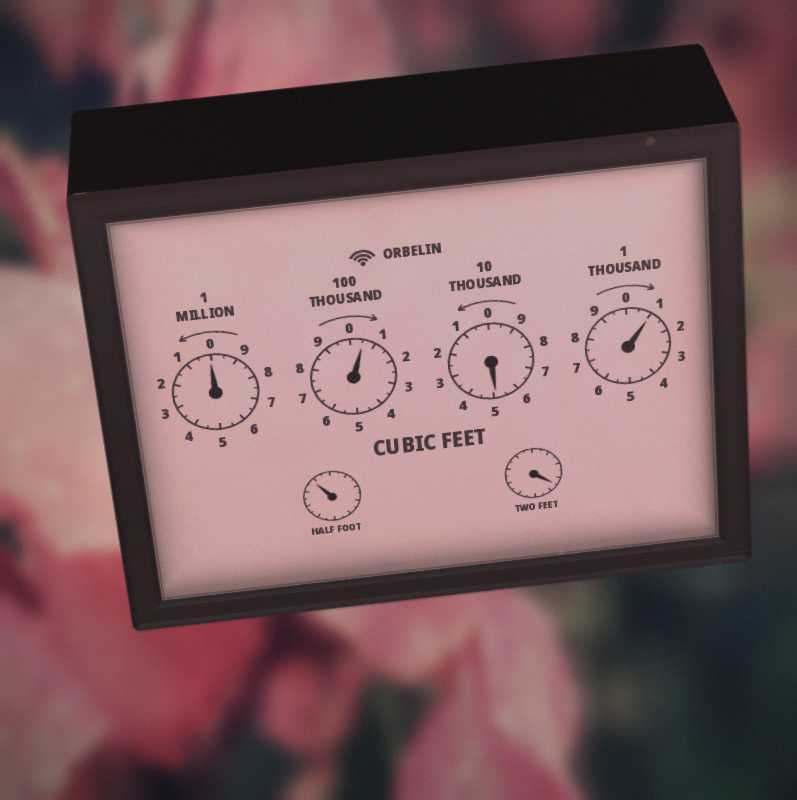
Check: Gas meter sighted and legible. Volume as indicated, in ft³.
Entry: 5100 ft³
